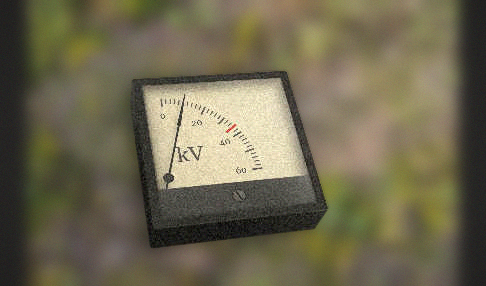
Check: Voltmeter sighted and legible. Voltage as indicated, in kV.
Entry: 10 kV
